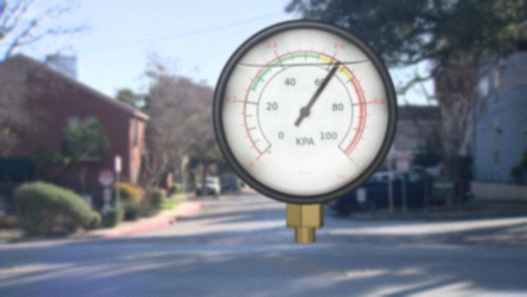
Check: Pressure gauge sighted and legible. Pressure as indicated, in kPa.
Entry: 62.5 kPa
